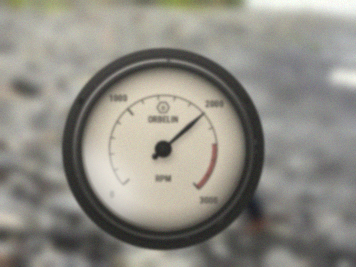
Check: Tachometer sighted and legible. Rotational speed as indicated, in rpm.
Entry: 2000 rpm
